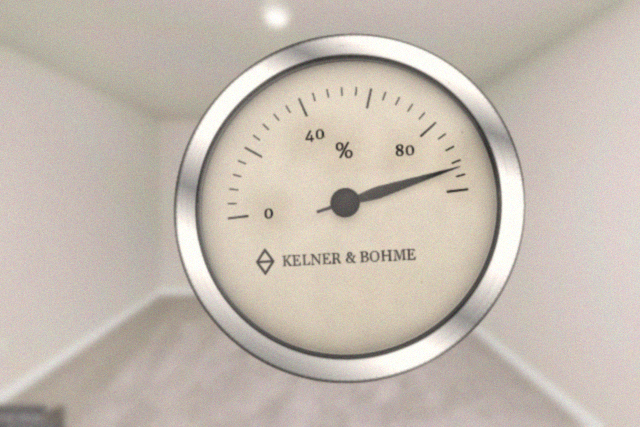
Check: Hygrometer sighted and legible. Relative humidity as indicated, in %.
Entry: 94 %
